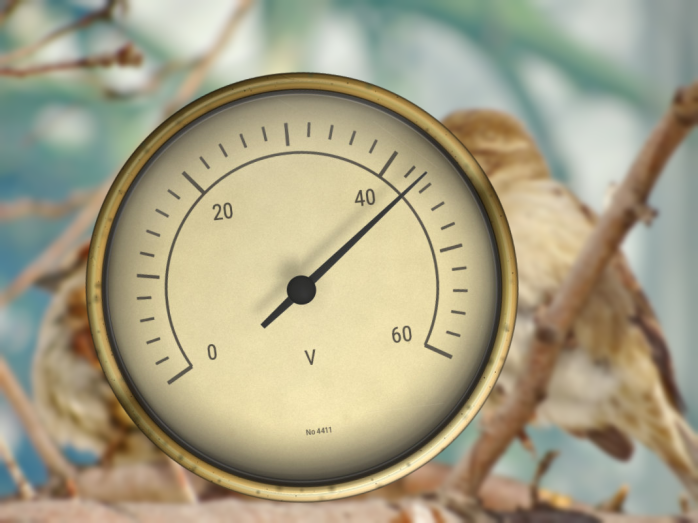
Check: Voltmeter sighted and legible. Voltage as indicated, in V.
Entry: 43 V
